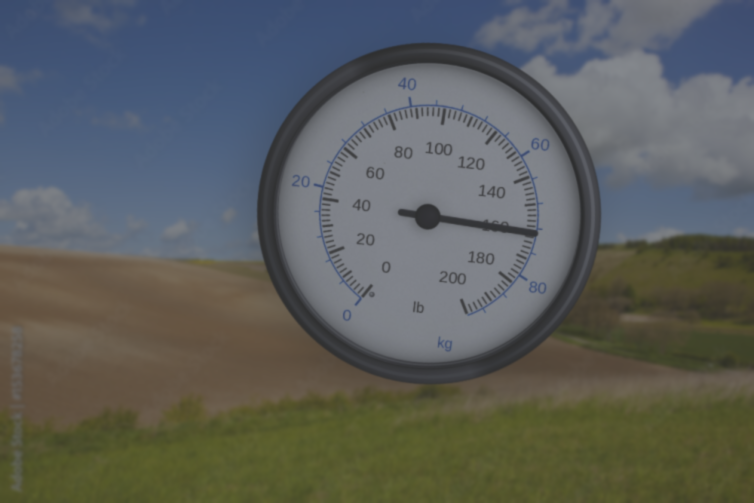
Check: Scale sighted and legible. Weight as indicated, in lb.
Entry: 160 lb
